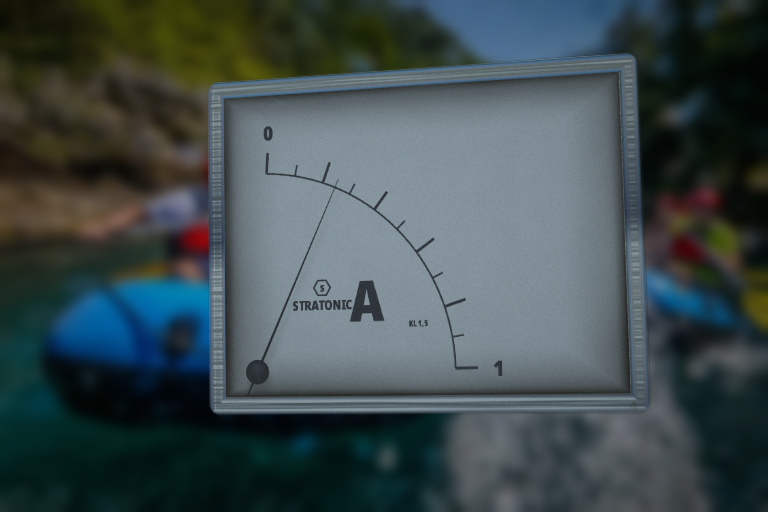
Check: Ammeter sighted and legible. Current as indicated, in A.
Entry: 0.25 A
